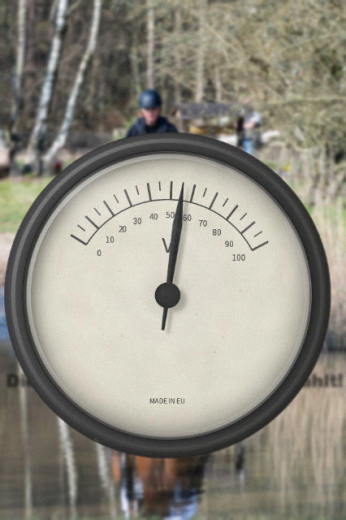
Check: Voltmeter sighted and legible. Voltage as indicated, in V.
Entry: 55 V
